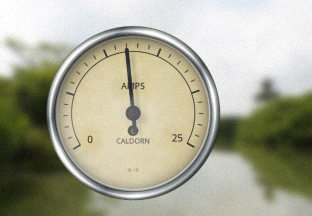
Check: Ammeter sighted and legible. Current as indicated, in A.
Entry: 12 A
